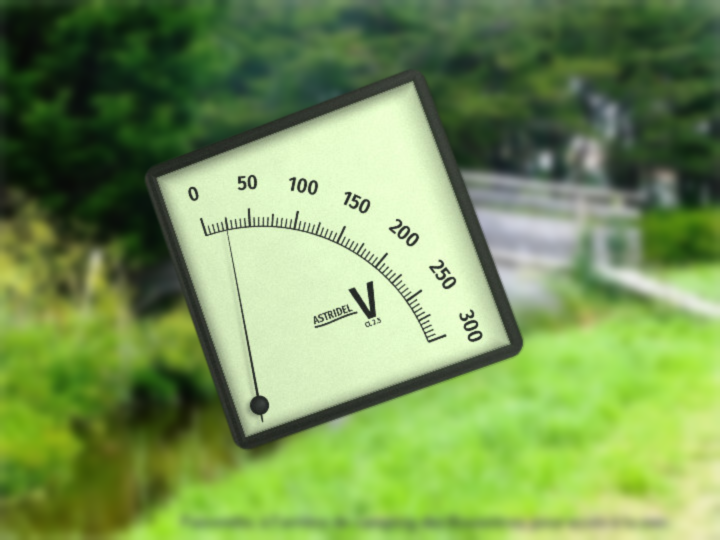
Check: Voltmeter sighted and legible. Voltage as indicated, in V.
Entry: 25 V
